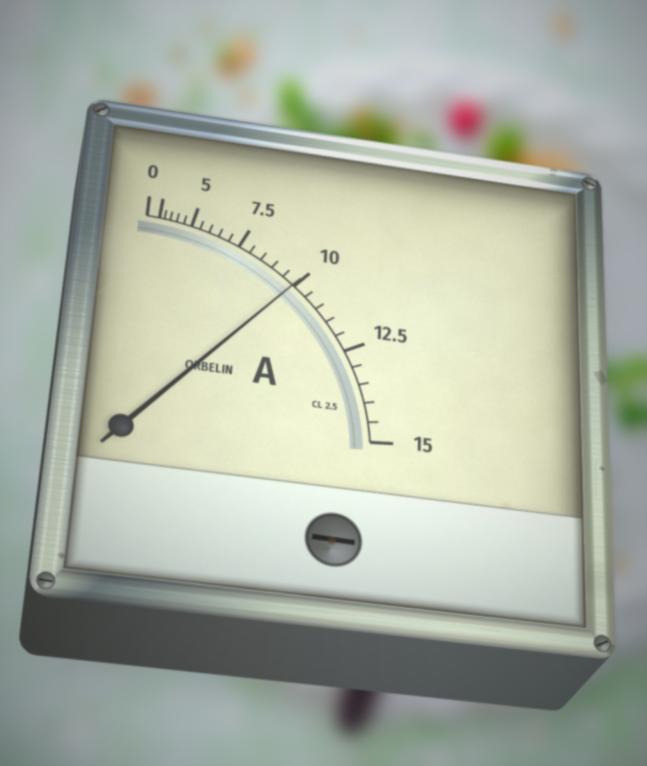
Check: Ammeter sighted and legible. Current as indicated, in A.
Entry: 10 A
